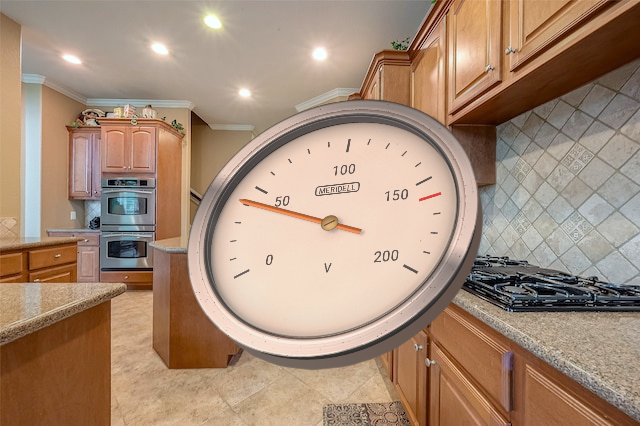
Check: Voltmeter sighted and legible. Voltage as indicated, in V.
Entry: 40 V
